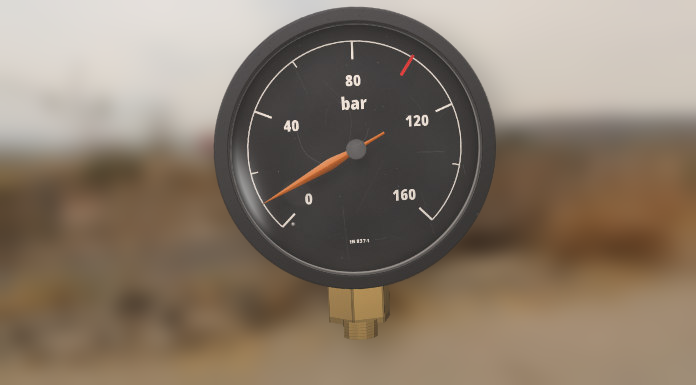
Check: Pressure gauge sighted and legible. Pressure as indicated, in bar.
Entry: 10 bar
